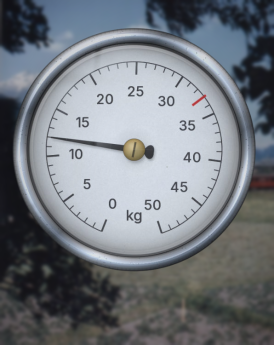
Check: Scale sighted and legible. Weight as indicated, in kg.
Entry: 12 kg
